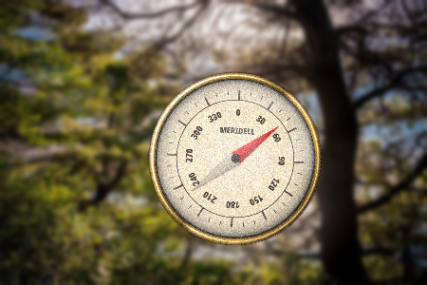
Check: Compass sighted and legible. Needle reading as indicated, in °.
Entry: 50 °
